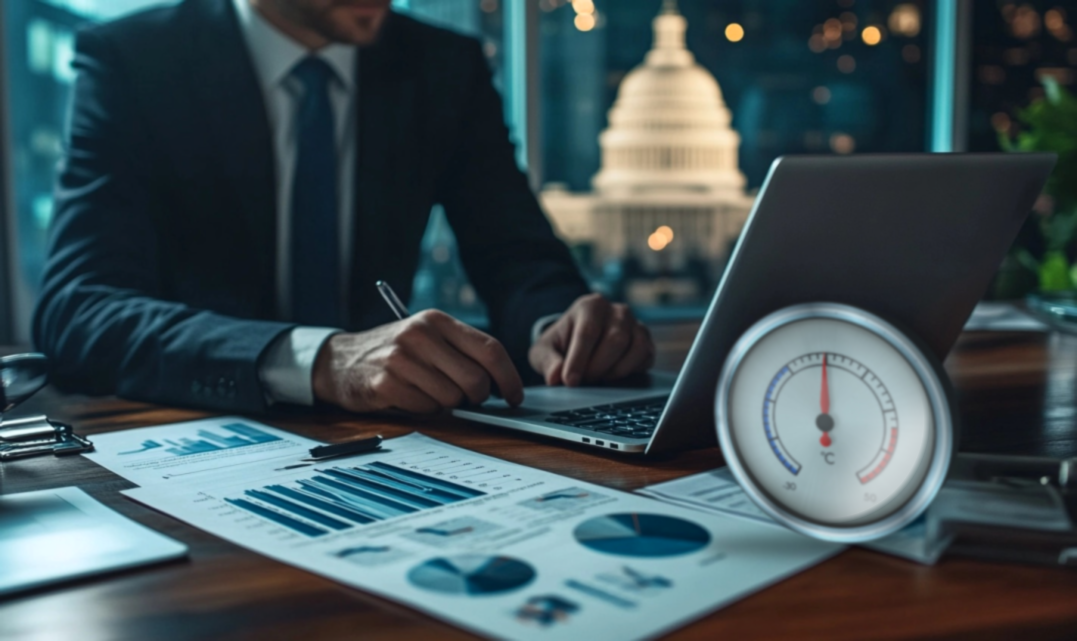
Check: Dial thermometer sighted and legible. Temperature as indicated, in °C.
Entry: 10 °C
